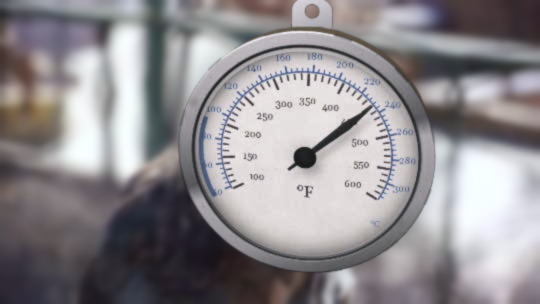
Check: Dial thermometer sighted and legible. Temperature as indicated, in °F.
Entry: 450 °F
